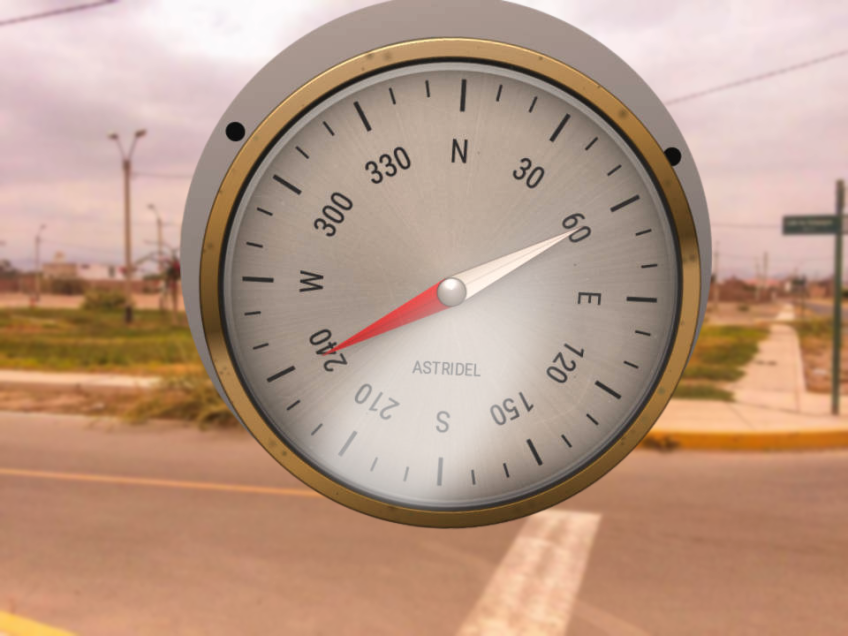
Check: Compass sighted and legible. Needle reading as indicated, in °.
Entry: 240 °
